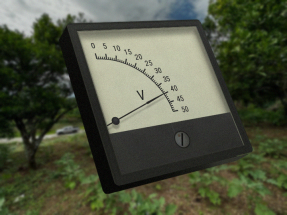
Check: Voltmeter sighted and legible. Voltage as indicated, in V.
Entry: 40 V
